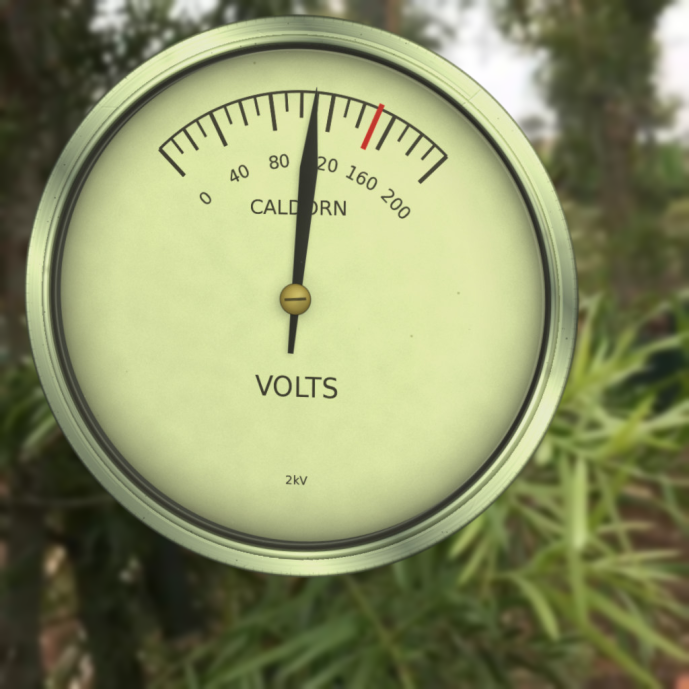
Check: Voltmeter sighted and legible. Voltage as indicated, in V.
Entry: 110 V
